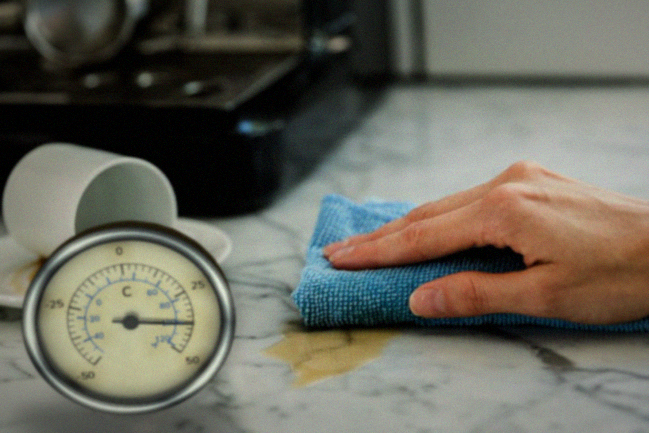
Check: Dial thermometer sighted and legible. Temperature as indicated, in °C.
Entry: 37.5 °C
